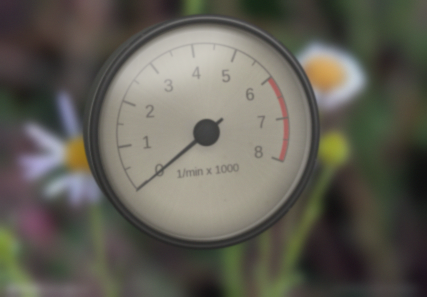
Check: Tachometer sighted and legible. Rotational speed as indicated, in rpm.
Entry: 0 rpm
